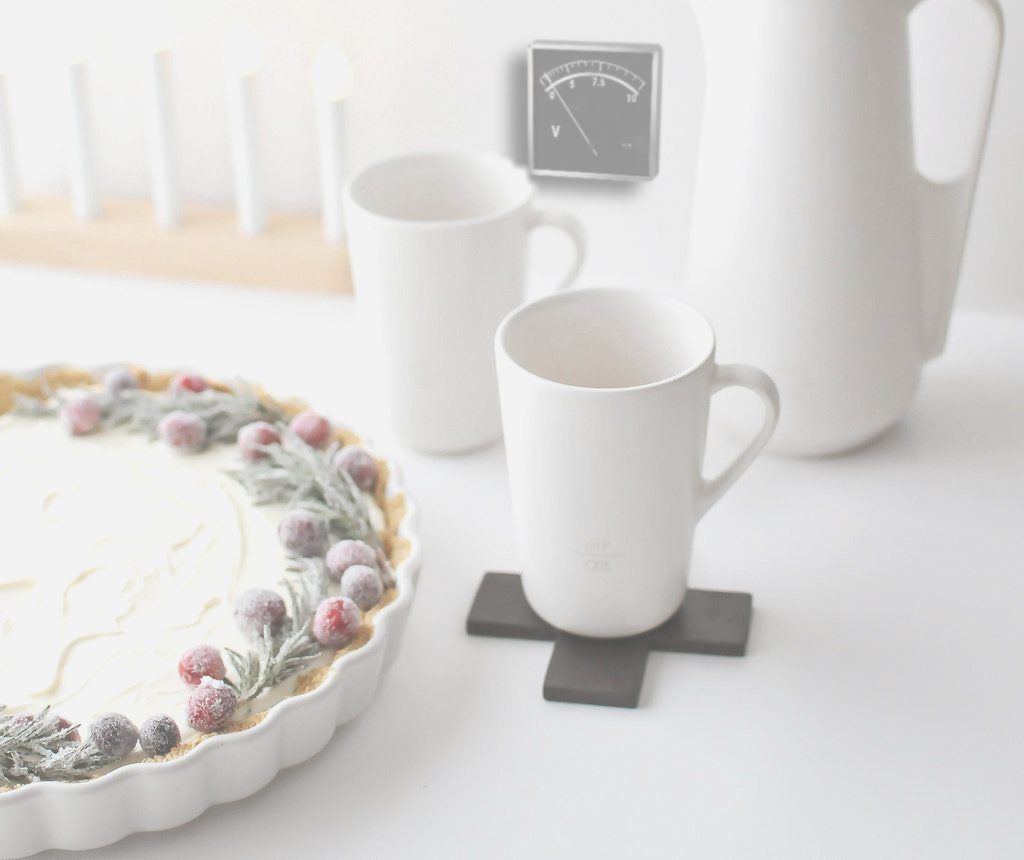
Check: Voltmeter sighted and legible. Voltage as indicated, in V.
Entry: 2.5 V
